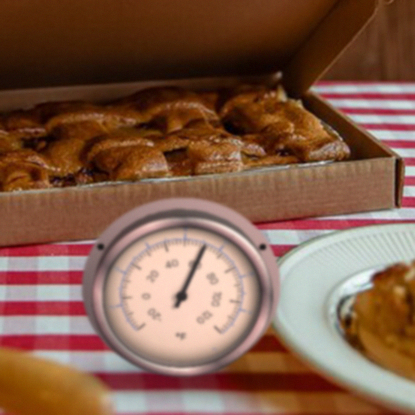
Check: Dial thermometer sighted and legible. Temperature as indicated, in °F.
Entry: 60 °F
